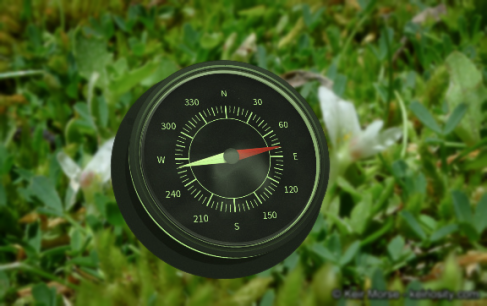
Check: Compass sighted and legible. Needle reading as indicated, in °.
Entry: 80 °
